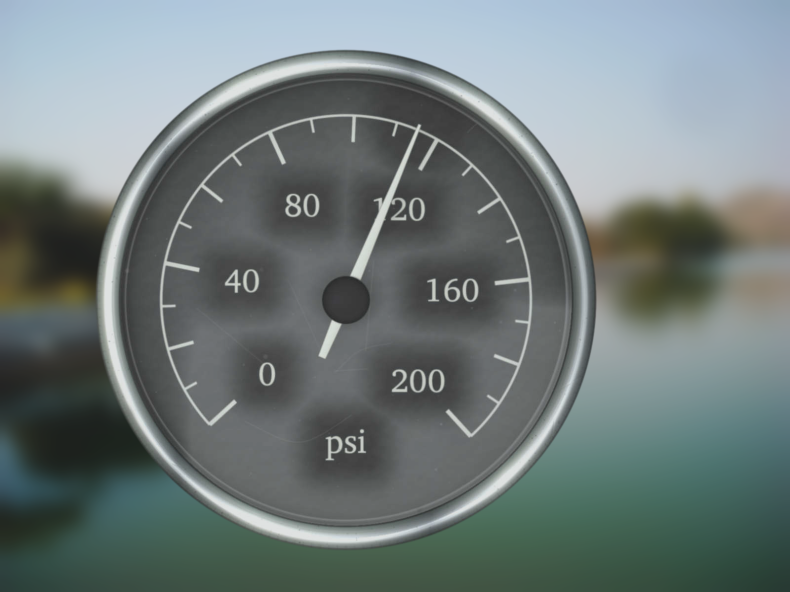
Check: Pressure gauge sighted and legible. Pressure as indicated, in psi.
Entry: 115 psi
